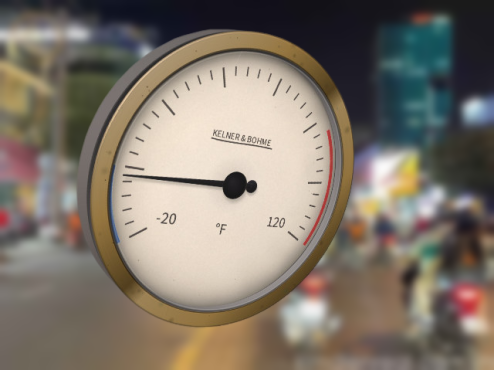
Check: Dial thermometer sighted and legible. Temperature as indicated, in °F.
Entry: -2 °F
